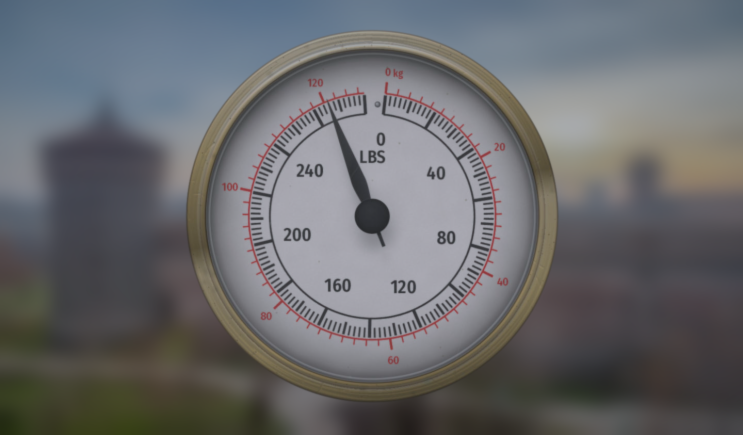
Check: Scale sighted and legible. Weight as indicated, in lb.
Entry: 266 lb
